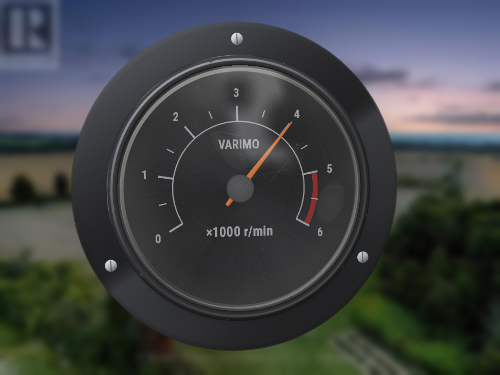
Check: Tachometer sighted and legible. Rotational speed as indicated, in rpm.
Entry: 4000 rpm
